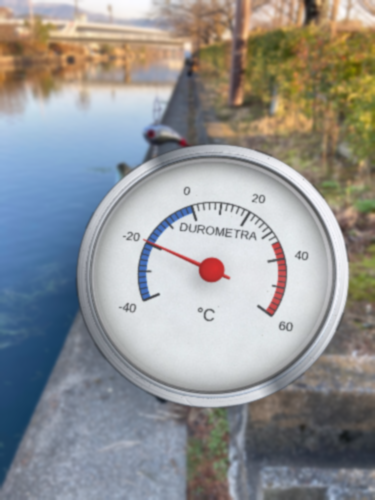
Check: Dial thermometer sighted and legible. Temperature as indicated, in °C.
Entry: -20 °C
